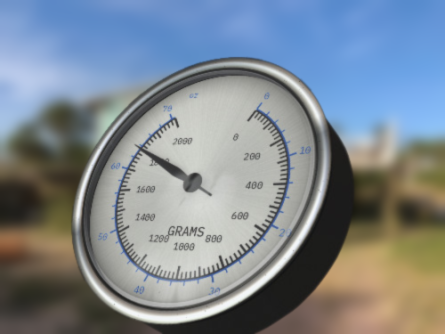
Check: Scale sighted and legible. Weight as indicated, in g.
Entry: 1800 g
